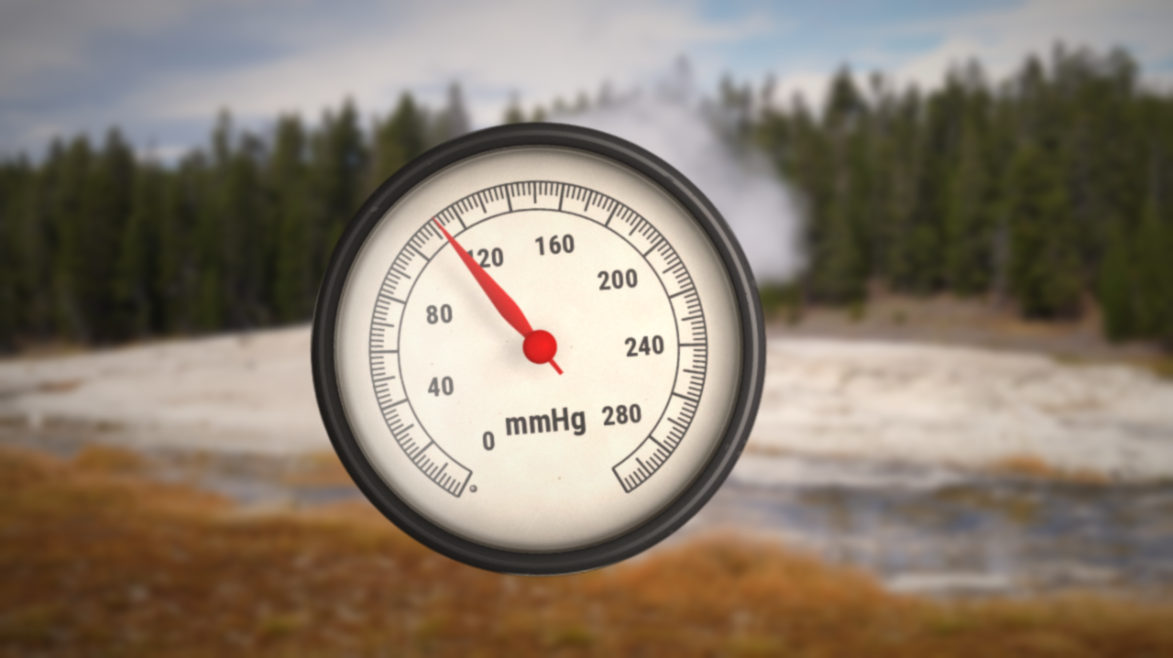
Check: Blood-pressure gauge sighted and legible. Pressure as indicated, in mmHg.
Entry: 112 mmHg
